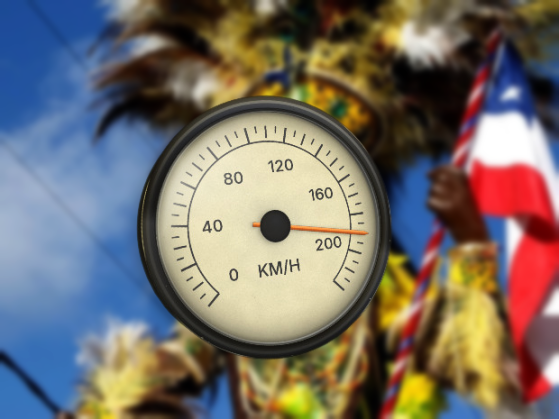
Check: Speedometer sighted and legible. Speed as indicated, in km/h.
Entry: 190 km/h
